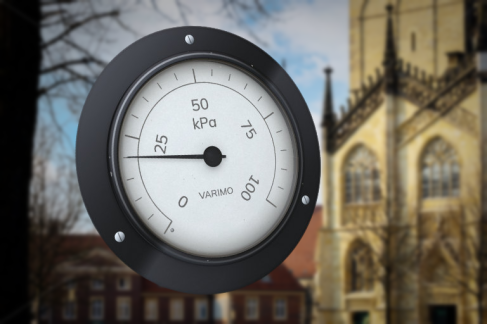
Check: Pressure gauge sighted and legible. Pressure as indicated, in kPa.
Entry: 20 kPa
